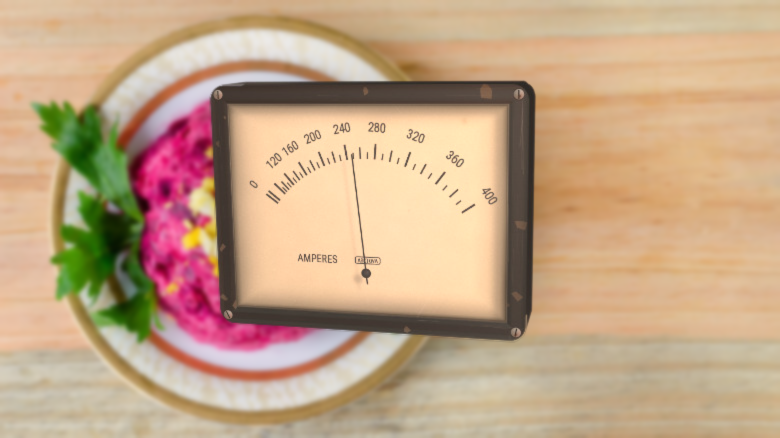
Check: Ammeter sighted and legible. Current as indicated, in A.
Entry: 250 A
